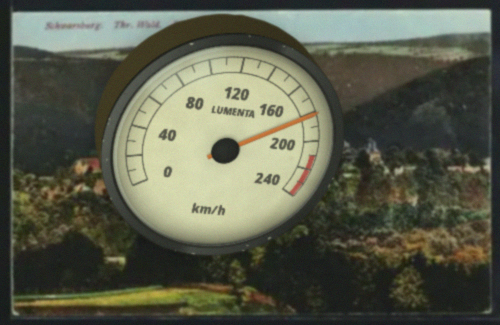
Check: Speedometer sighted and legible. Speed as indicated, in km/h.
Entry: 180 km/h
